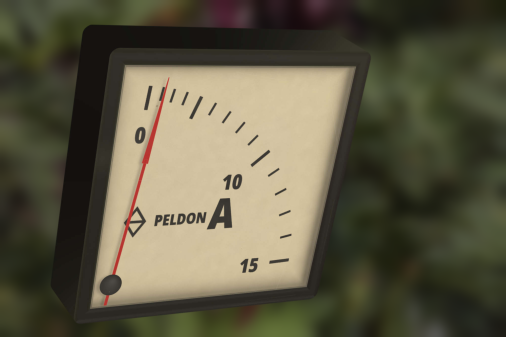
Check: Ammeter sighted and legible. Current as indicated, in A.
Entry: 2 A
